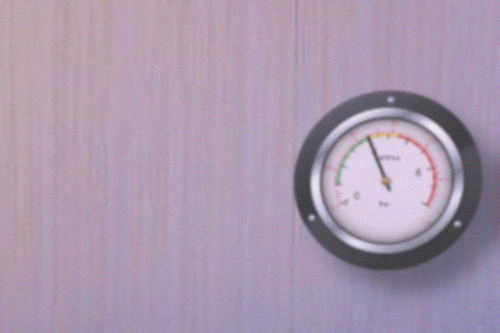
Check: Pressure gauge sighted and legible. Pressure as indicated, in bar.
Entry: 4 bar
